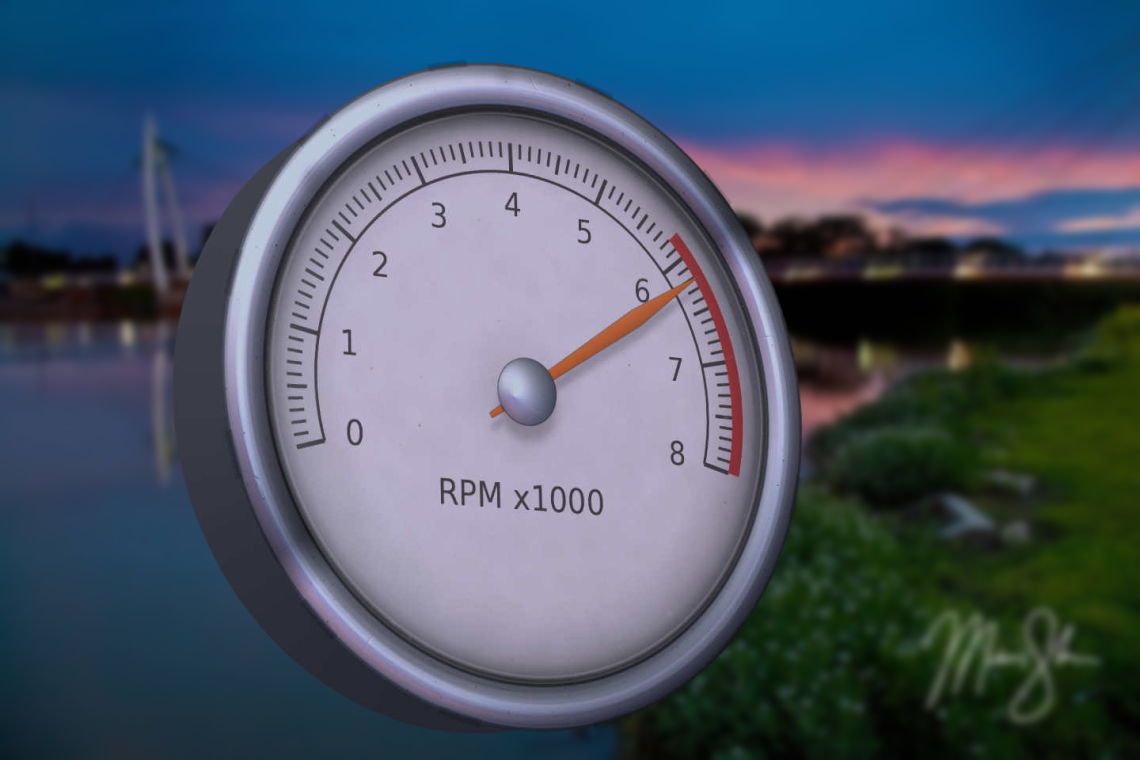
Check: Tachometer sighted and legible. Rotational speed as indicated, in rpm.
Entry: 6200 rpm
